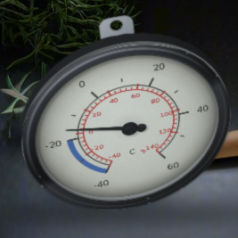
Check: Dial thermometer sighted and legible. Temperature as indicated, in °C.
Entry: -15 °C
